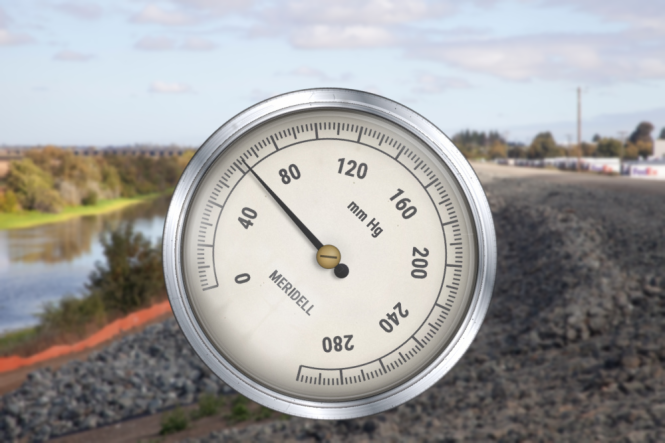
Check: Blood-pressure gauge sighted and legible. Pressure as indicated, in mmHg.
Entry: 64 mmHg
